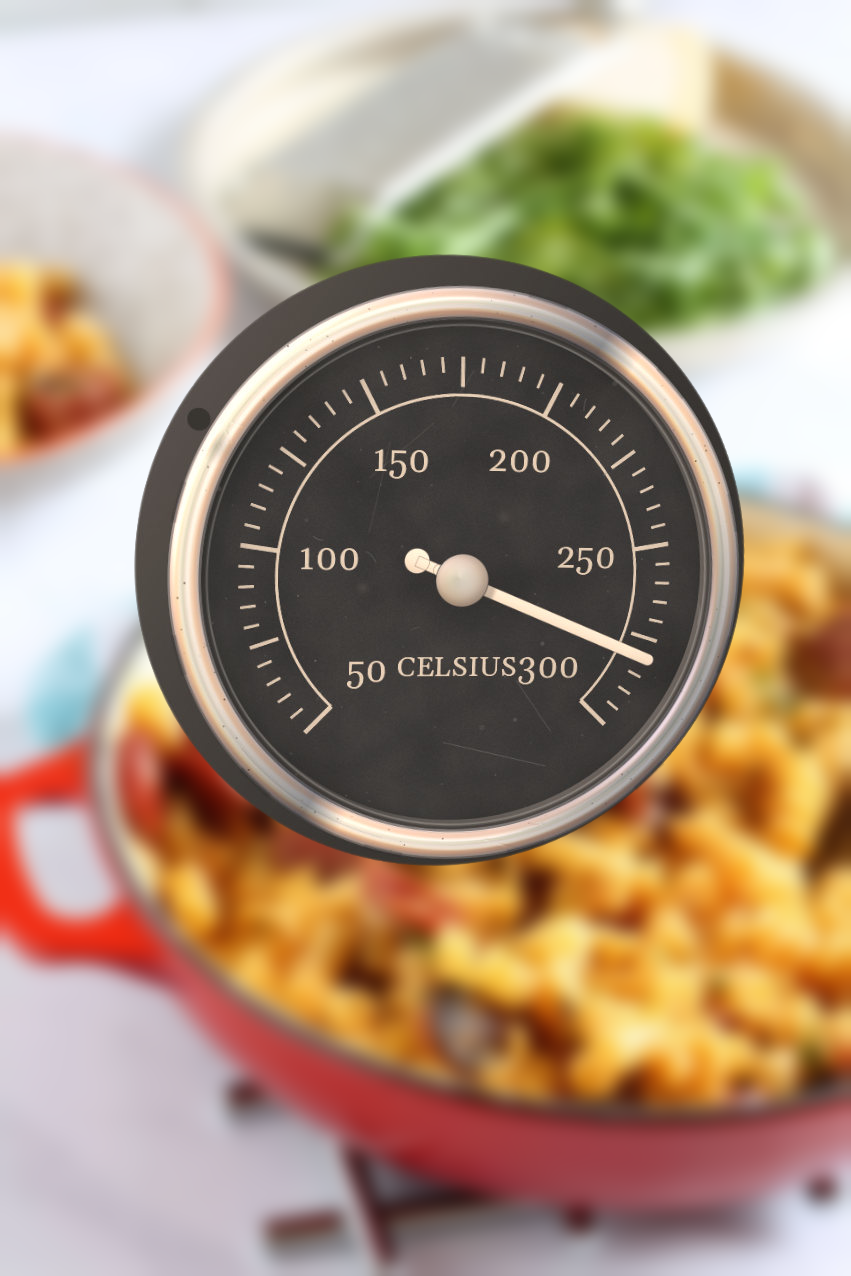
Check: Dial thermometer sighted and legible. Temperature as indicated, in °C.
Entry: 280 °C
